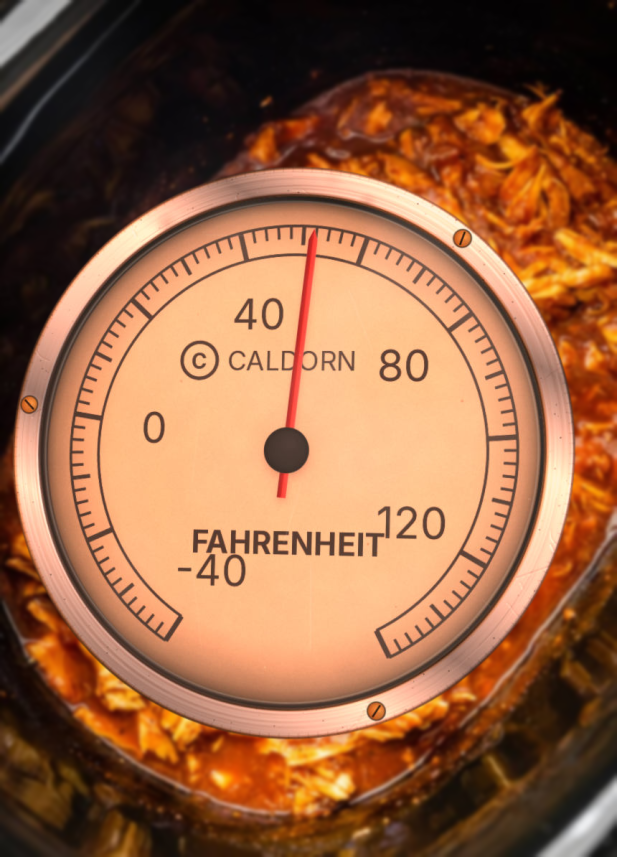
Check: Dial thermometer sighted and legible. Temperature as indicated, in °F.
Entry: 52 °F
